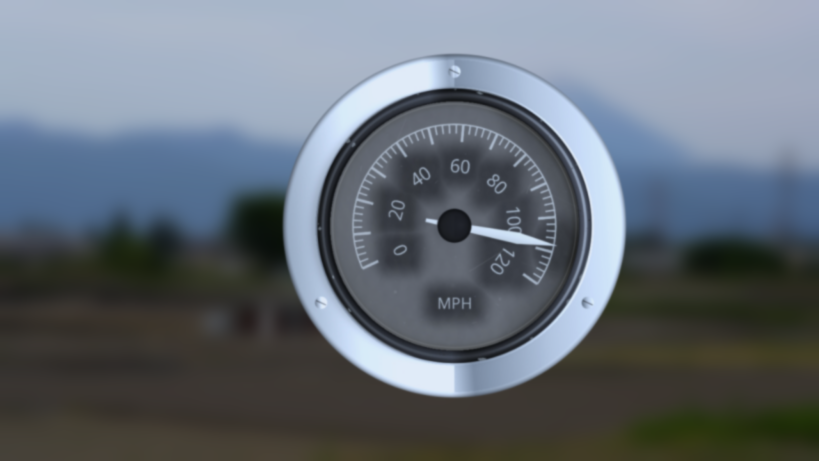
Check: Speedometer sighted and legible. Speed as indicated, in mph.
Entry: 108 mph
